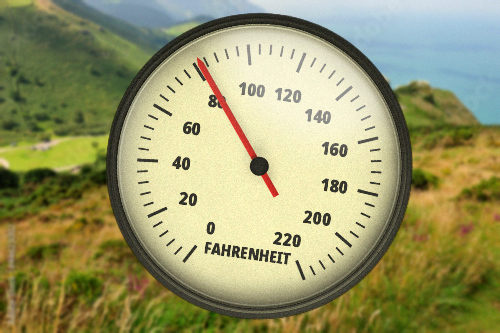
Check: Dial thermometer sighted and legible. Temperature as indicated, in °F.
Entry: 82 °F
